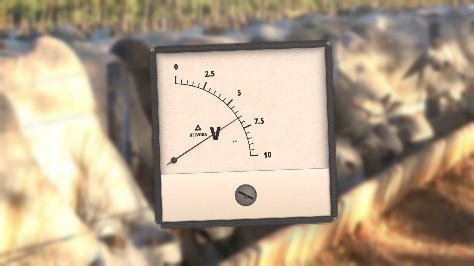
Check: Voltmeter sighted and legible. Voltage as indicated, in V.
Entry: 6.5 V
